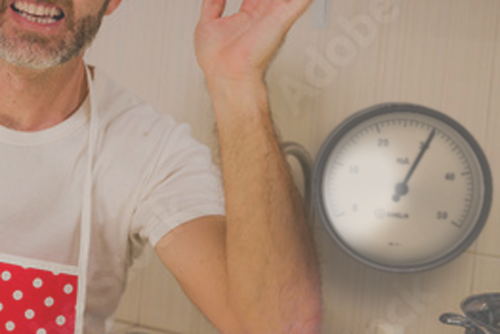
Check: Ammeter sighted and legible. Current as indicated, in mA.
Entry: 30 mA
